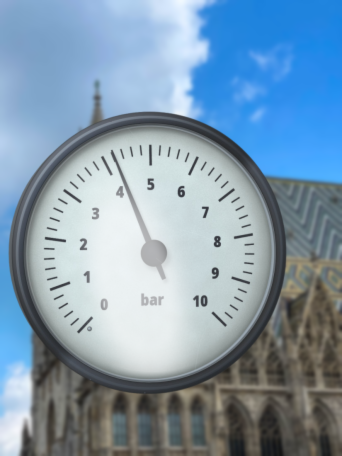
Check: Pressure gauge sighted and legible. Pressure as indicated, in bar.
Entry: 4.2 bar
